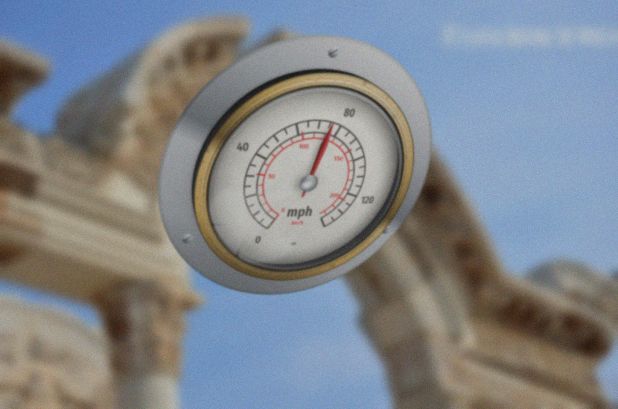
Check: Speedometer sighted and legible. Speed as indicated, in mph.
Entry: 75 mph
